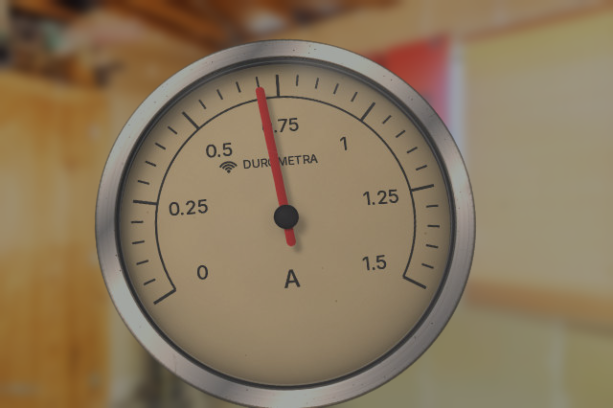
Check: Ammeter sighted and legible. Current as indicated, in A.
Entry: 0.7 A
